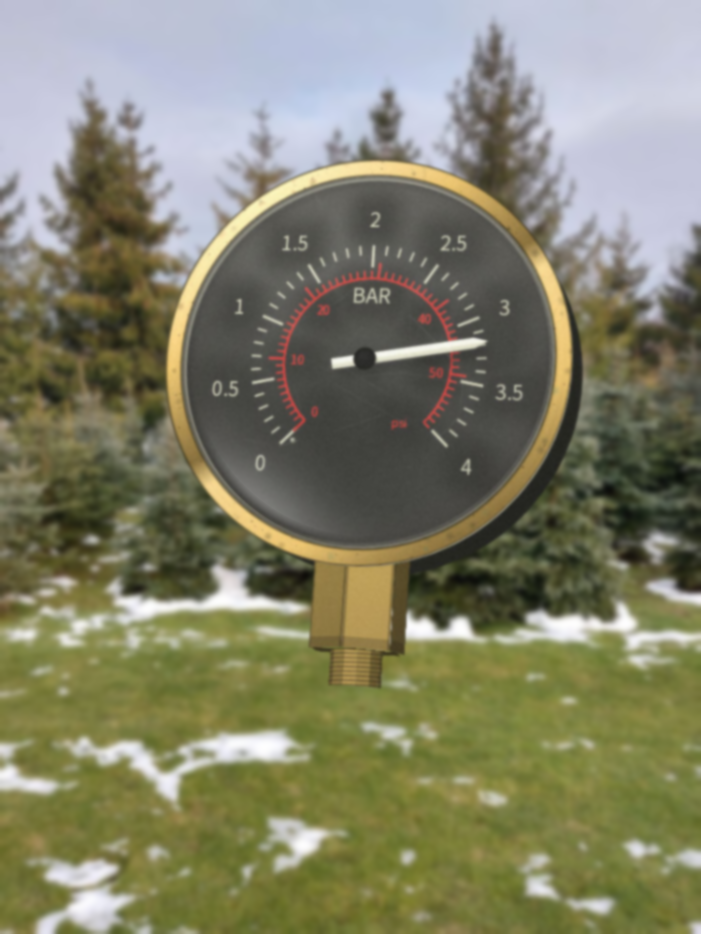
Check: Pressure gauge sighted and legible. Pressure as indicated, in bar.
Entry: 3.2 bar
